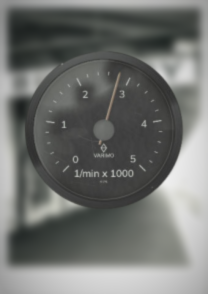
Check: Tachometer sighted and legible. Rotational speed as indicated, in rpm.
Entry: 2800 rpm
